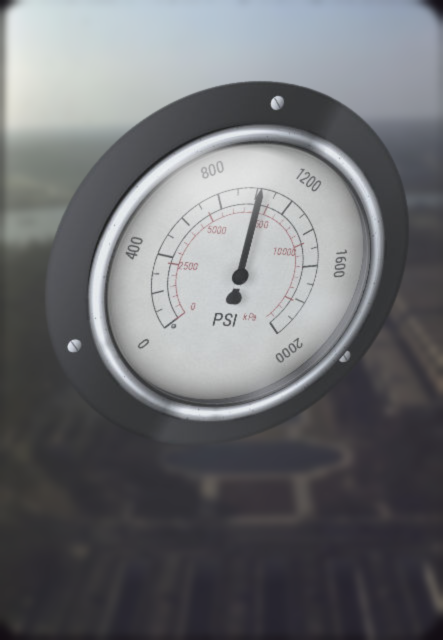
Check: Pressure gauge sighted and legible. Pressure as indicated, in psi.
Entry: 1000 psi
